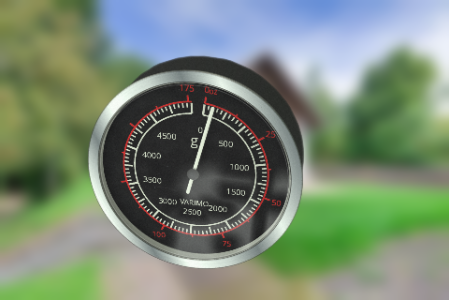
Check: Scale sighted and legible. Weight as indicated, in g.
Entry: 100 g
